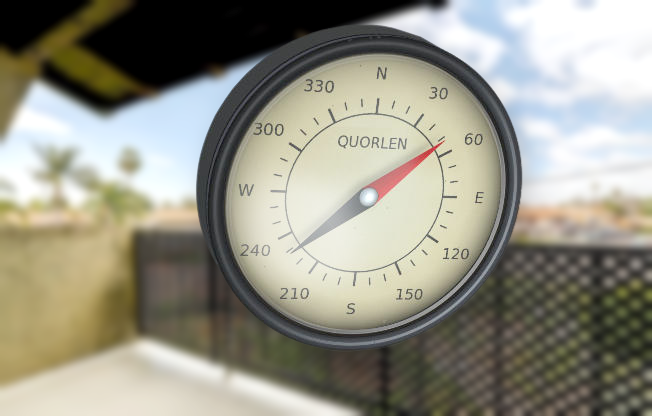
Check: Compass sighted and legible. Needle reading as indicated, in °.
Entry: 50 °
